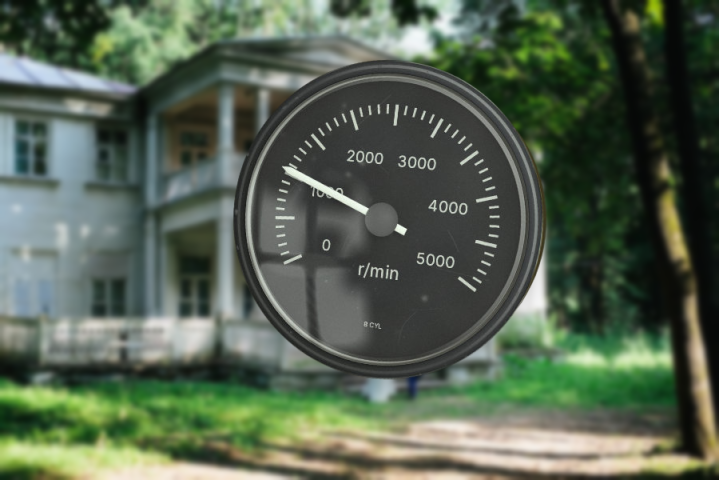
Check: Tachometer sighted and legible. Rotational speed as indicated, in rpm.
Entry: 1050 rpm
